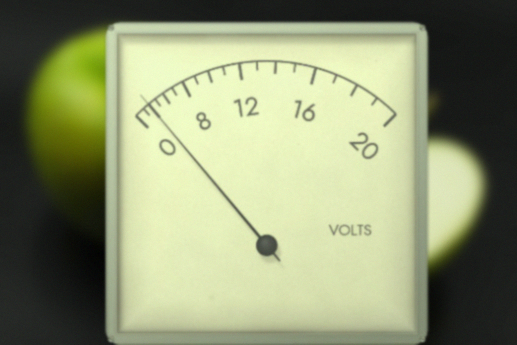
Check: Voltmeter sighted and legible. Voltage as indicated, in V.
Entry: 4 V
